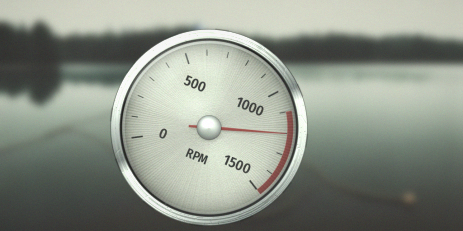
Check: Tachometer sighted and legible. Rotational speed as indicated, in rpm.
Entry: 1200 rpm
